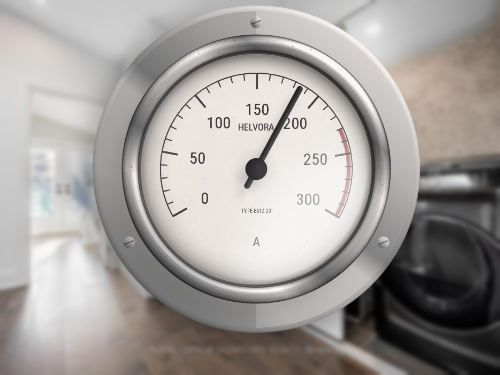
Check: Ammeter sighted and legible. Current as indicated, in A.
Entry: 185 A
